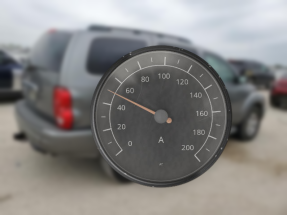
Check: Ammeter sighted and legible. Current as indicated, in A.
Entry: 50 A
